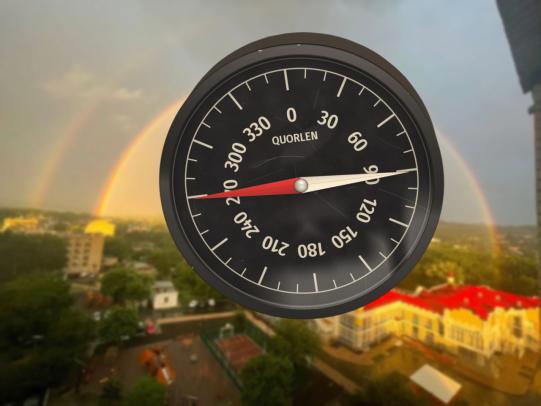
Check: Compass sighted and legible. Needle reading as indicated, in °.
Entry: 270 °
